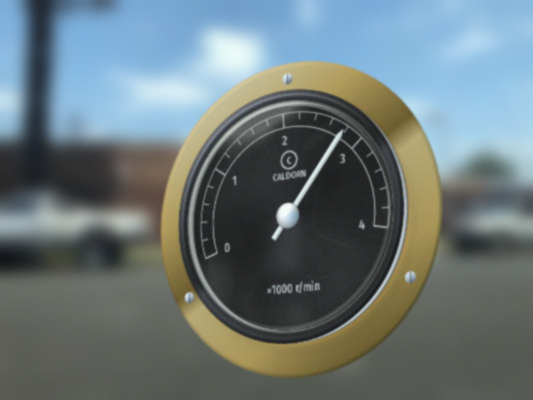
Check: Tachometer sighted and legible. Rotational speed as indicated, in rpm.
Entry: 2800 rpm
